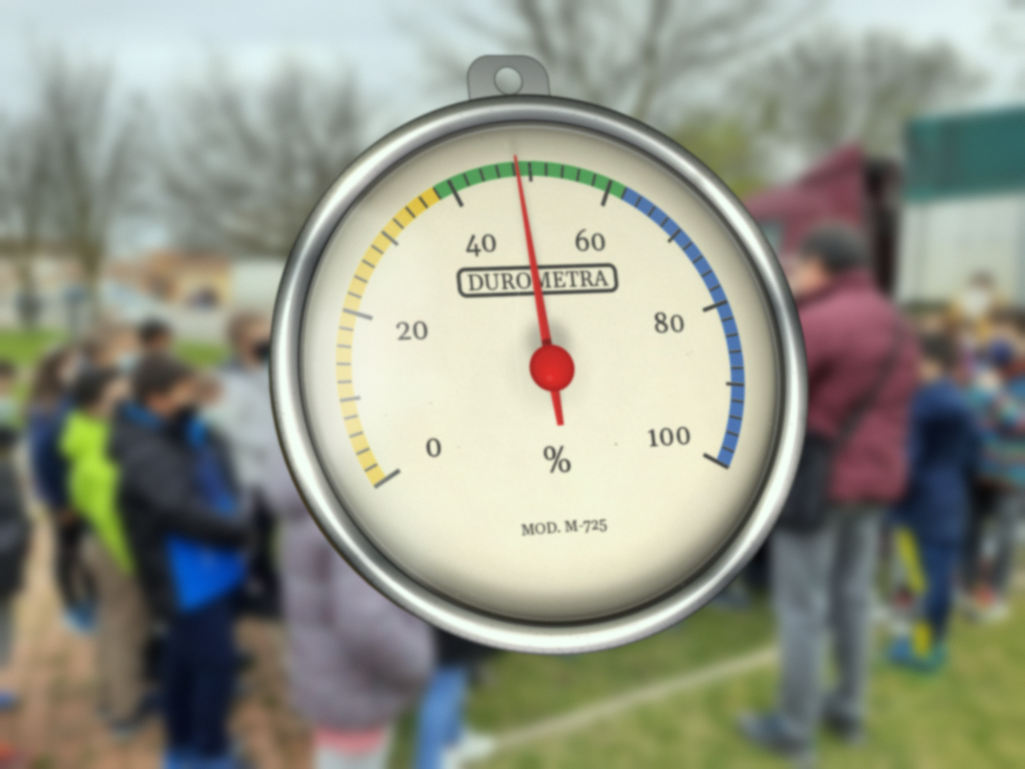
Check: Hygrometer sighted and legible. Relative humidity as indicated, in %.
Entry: 48 %
